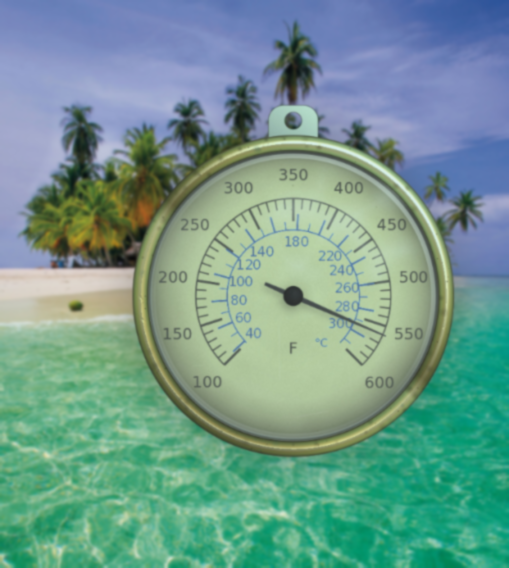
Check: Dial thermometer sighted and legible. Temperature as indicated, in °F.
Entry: 560 °F
